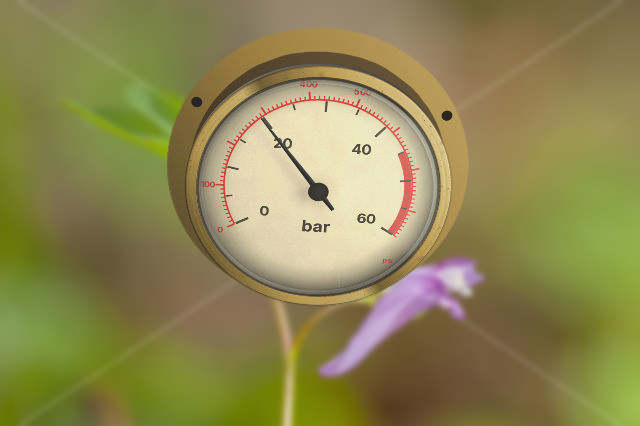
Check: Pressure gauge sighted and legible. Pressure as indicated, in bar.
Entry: 20 bar
